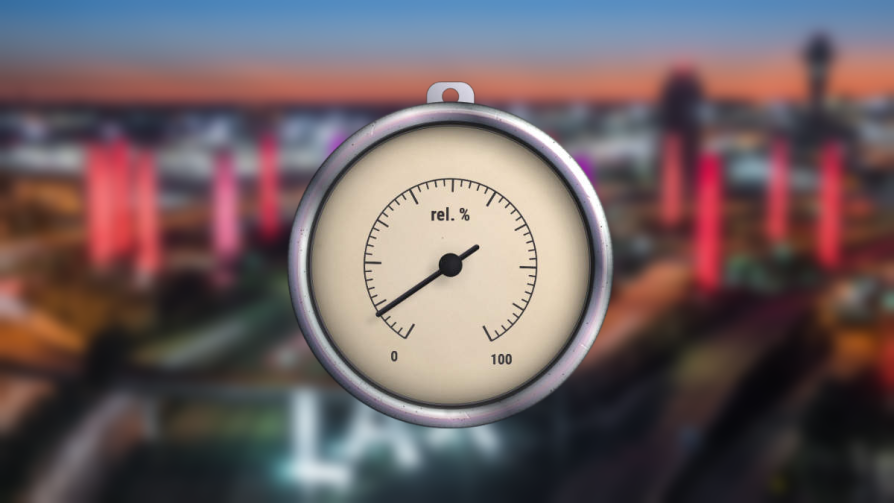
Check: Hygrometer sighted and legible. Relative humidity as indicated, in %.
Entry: 8 %
